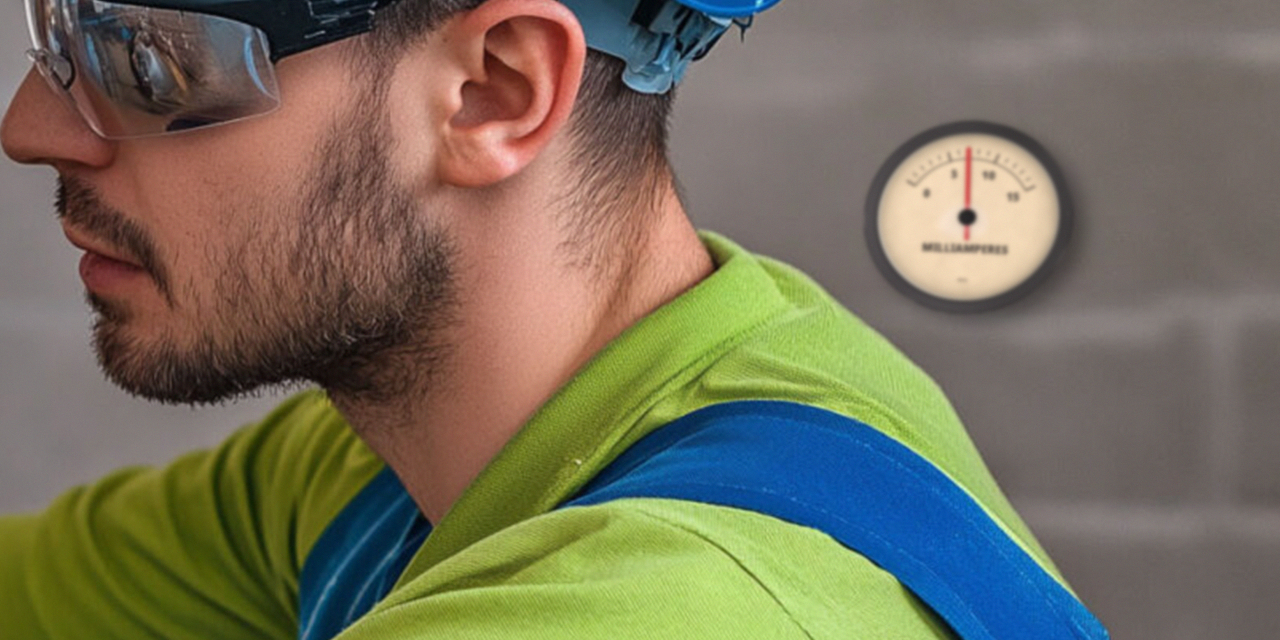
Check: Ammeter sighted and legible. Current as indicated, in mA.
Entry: 7 mA
